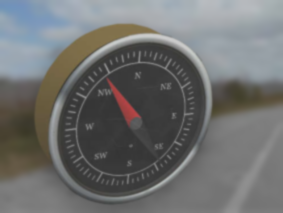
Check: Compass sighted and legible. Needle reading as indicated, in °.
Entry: 325 °
